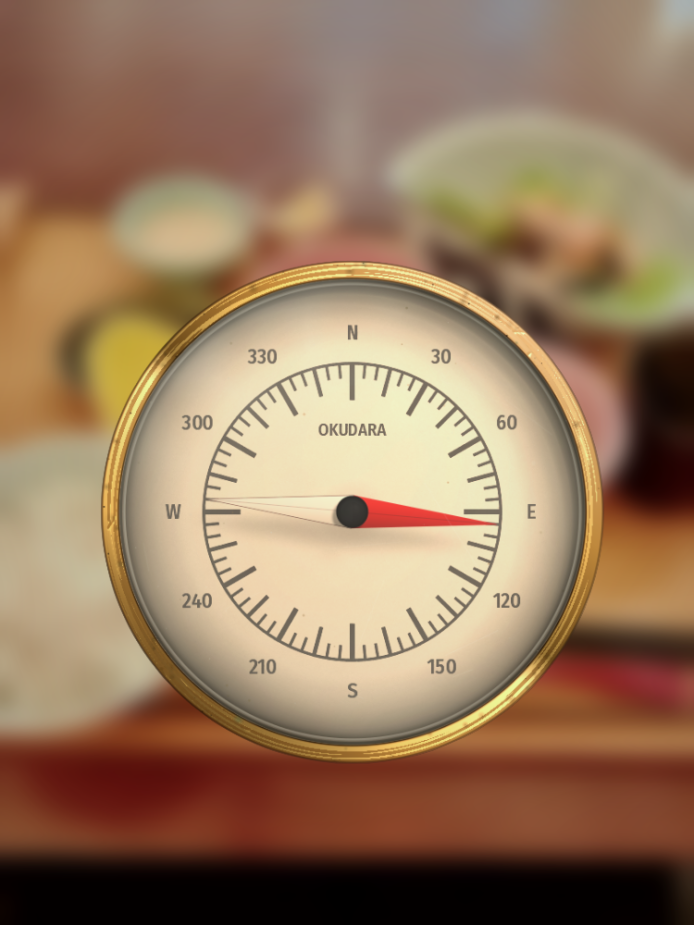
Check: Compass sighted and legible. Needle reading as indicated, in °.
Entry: 95 °
